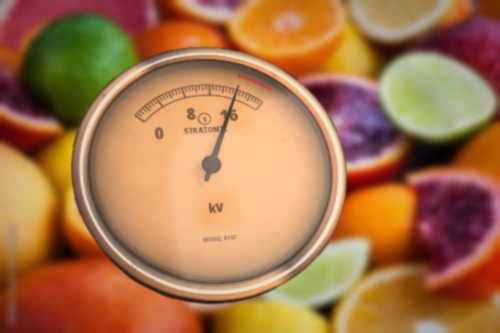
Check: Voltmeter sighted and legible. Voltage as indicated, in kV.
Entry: 16 kV
